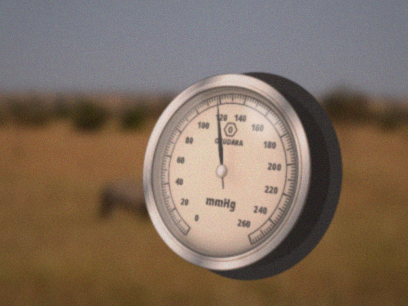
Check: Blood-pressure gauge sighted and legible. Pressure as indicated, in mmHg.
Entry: 120 mmHg
